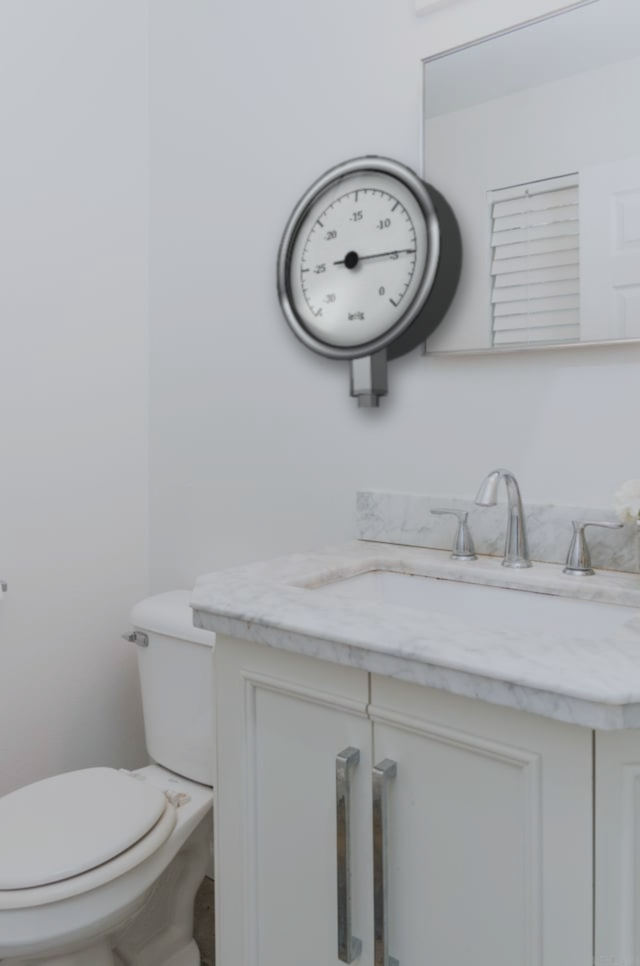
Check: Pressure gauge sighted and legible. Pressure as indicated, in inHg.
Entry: -5 inHg
